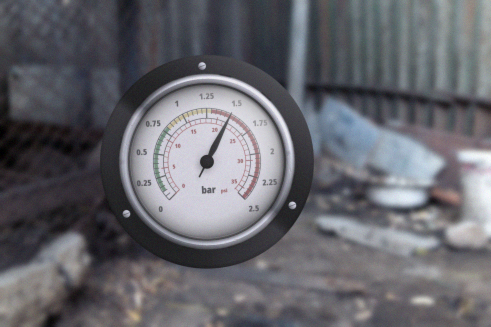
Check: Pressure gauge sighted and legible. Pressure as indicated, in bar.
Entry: 1.5 bar
